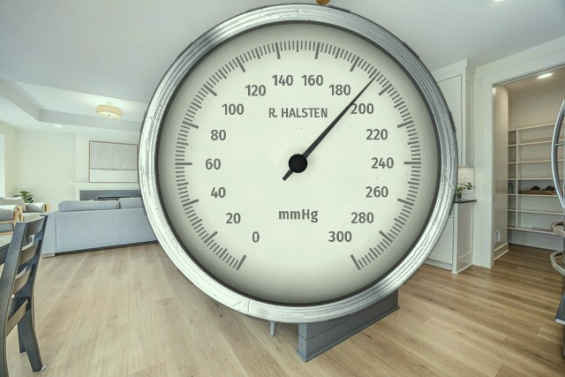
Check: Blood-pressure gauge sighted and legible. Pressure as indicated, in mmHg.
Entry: 192 mmHg
